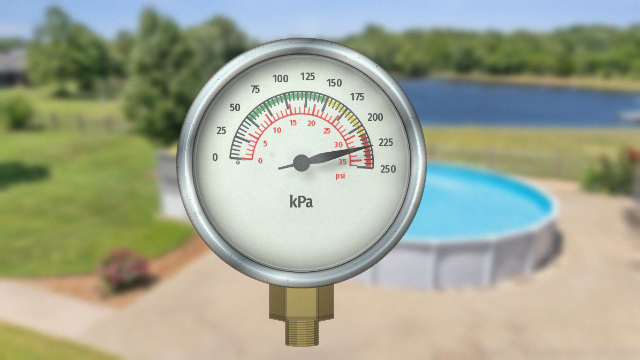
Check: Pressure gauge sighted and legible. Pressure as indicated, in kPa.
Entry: 225 kPa
